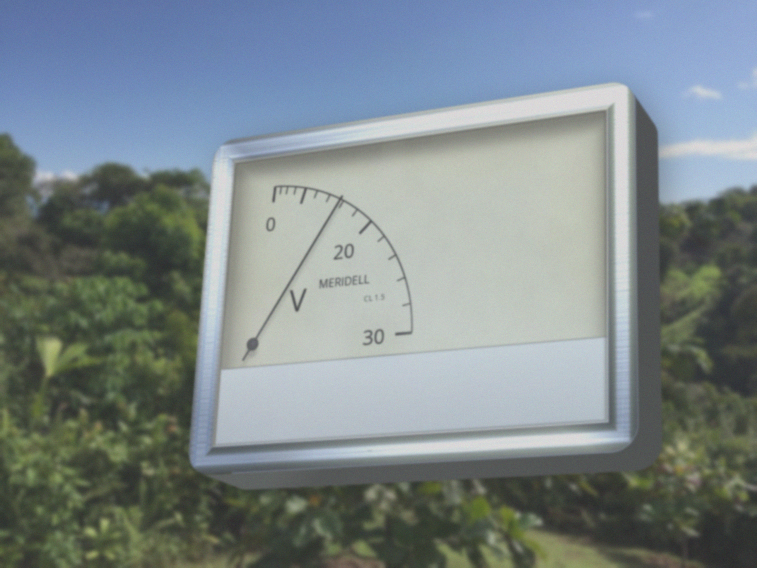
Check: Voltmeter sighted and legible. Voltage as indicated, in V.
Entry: 16 V
